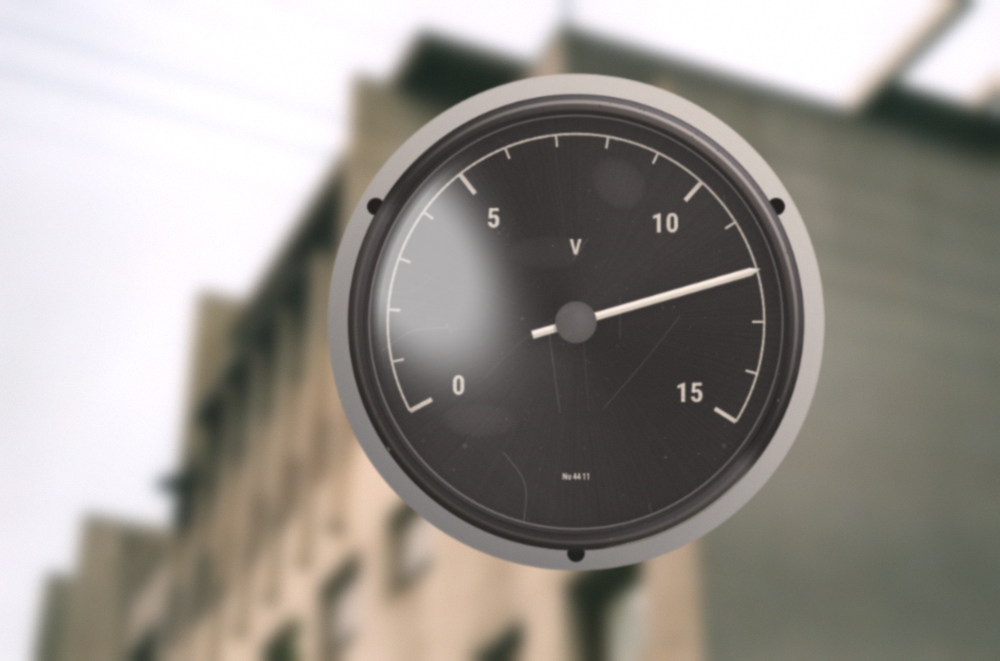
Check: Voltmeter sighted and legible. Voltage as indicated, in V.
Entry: 12 V
